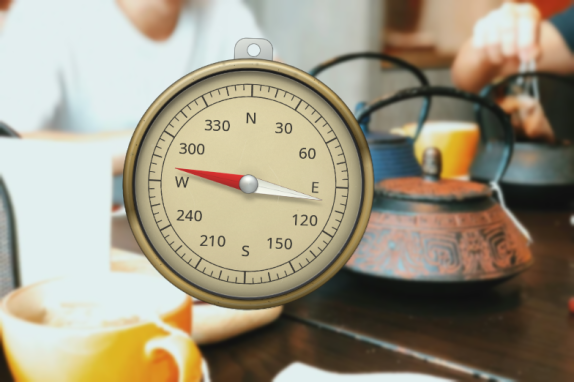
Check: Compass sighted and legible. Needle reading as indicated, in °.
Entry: 280 °
